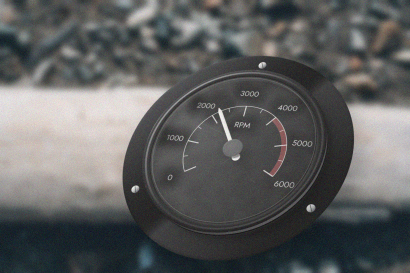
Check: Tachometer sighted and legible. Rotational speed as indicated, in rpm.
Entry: 2250 rpm
